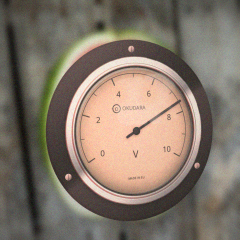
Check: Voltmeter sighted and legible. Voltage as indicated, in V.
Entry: 7.5 V
